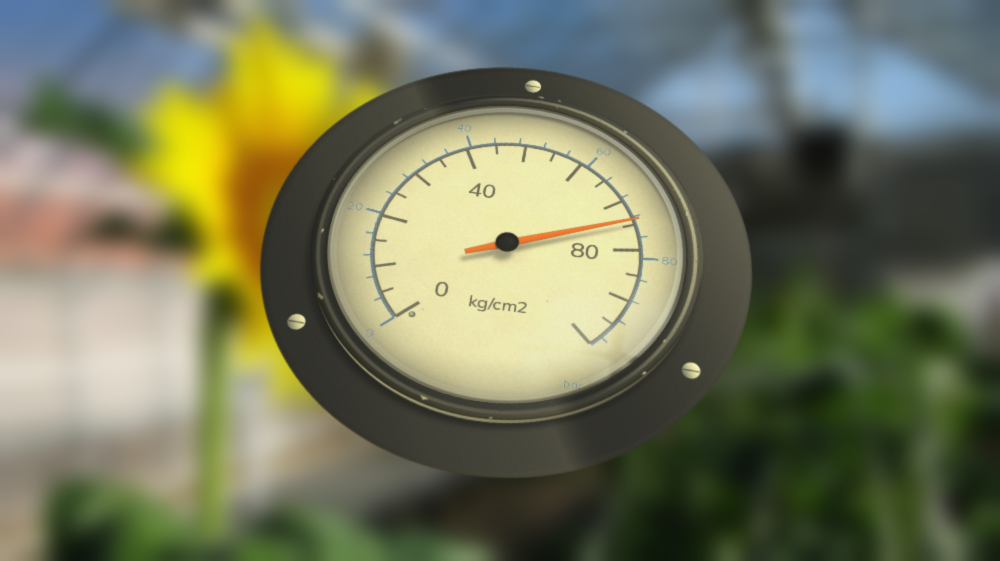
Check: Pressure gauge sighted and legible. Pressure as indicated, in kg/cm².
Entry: 75 kg/cm²
